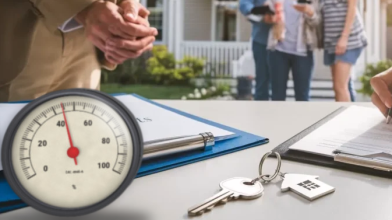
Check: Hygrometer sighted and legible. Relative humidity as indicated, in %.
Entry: 45 %
